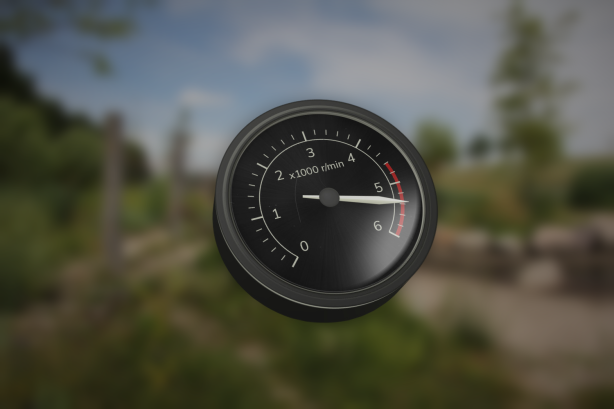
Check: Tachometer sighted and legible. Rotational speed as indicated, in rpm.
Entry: 5400 rpm
